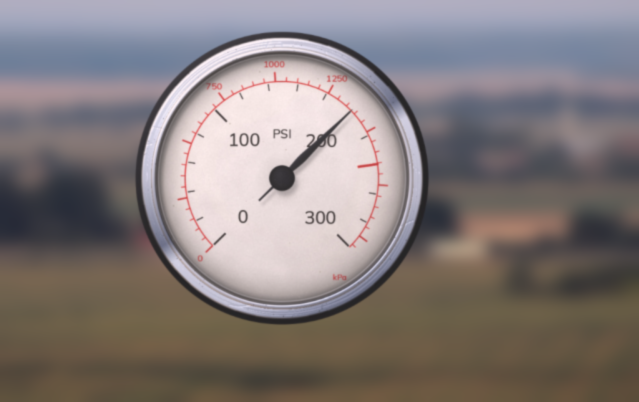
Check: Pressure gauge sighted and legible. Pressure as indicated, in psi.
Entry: 200 psi
